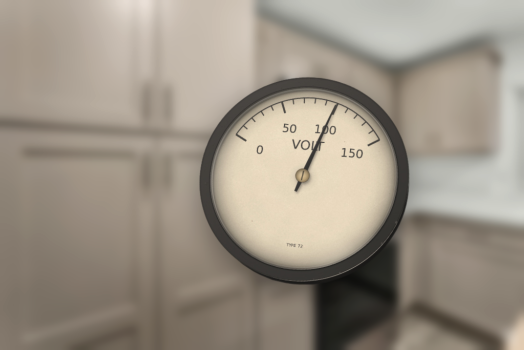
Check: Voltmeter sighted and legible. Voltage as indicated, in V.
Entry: 100 V
